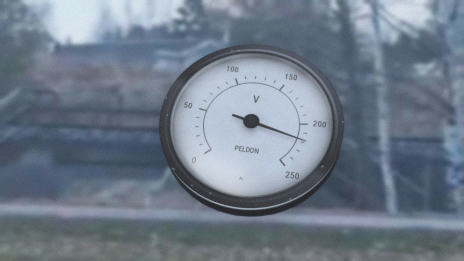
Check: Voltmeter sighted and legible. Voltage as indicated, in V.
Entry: 220 V
